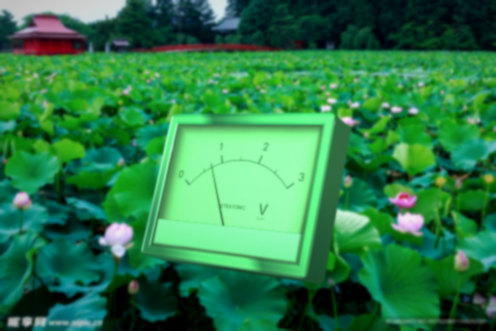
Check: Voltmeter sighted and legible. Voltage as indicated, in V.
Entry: 0.75 V
